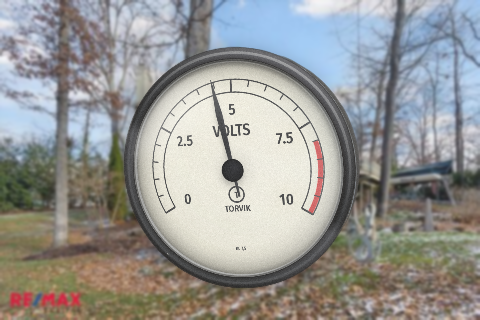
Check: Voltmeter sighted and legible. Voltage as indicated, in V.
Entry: 4.5 V
